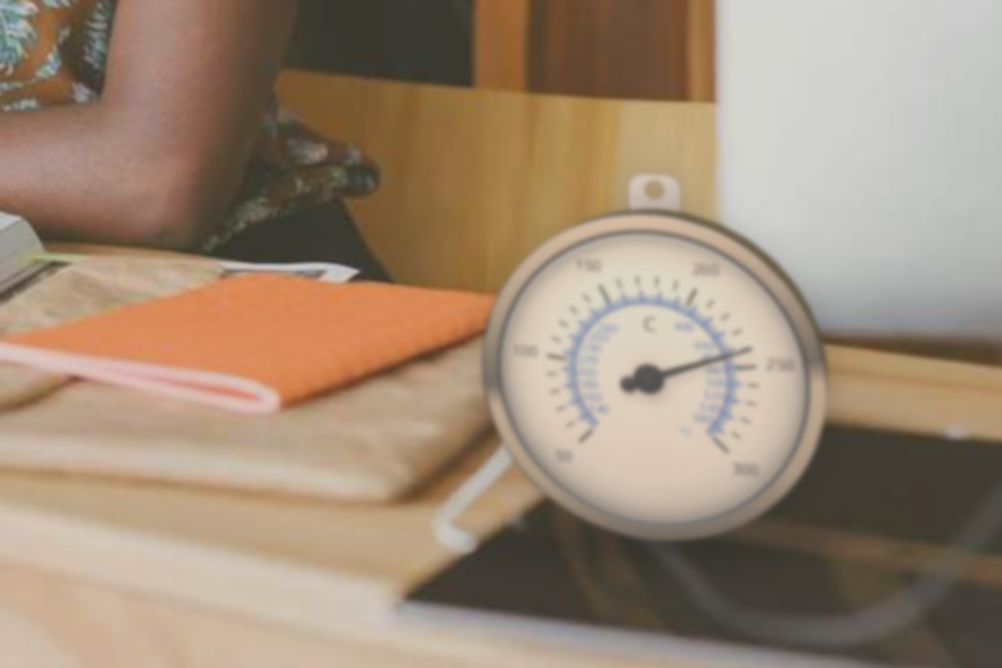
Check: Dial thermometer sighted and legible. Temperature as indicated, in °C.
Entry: 240 °C
